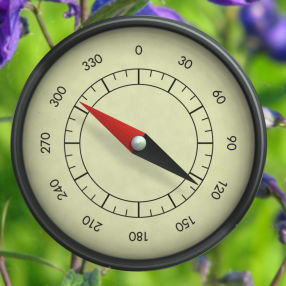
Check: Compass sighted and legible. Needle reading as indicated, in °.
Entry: 305 °
